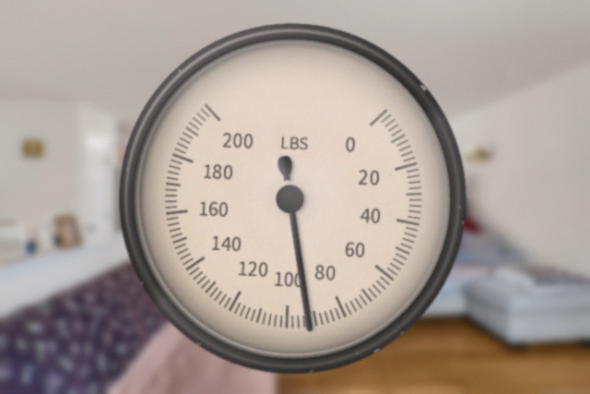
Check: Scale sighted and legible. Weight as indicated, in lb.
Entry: 92 lb
